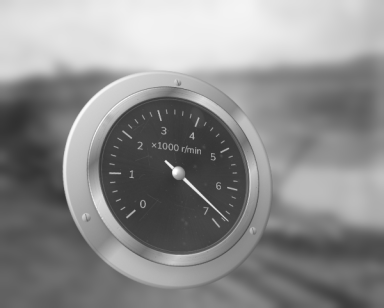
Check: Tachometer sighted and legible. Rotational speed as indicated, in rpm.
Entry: 6800 rpm
